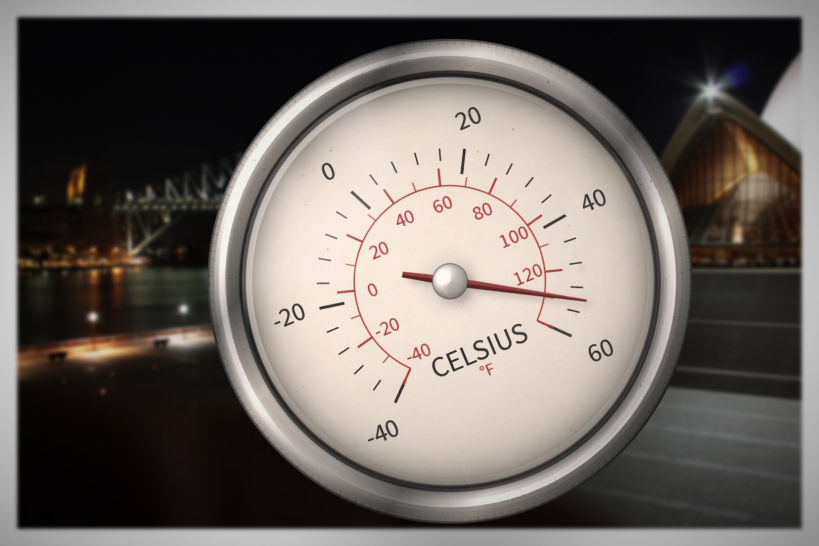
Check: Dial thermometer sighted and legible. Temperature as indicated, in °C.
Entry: 54 °C
